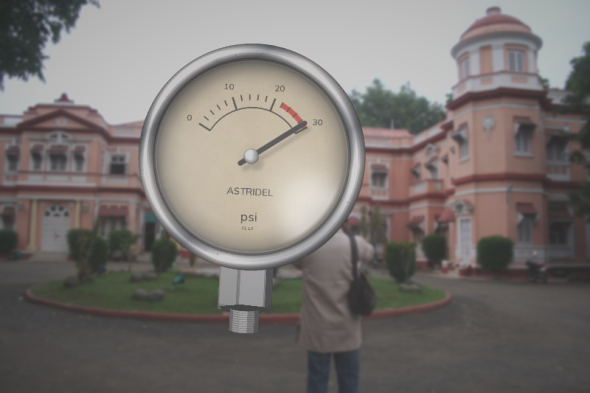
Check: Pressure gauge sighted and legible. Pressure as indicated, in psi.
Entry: 29 psi
